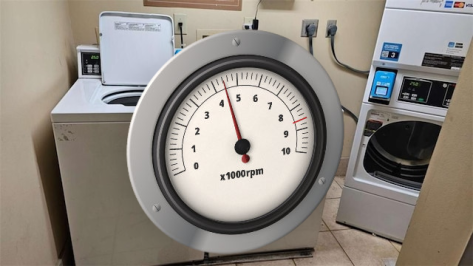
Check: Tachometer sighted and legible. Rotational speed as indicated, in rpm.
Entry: 4400 rpm
